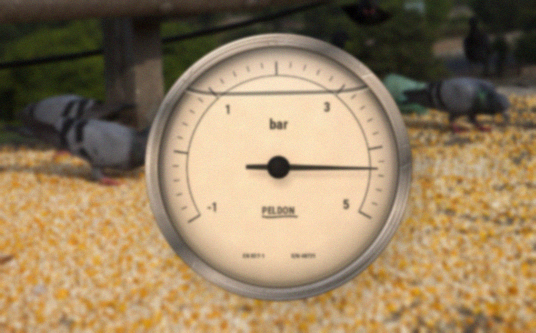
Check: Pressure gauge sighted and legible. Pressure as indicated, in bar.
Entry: 4.3 bar
